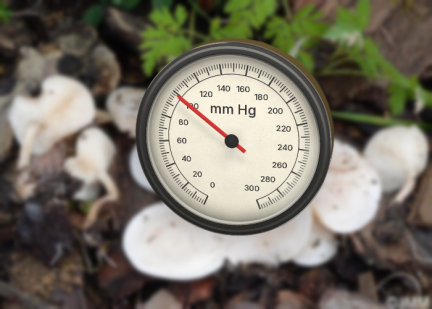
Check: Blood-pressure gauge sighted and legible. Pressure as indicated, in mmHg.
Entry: 100 mmHg
